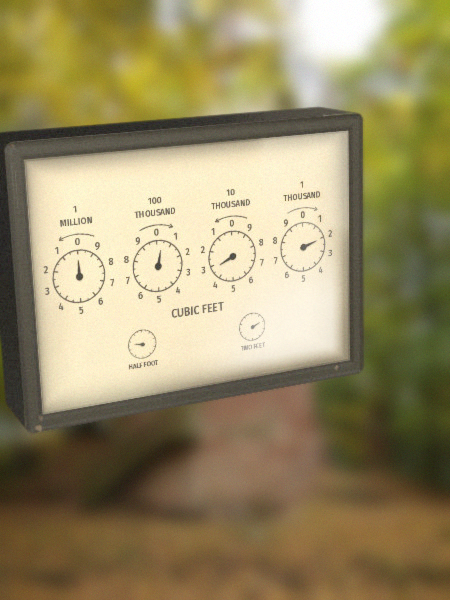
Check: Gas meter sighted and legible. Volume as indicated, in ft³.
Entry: 3200 ft³
